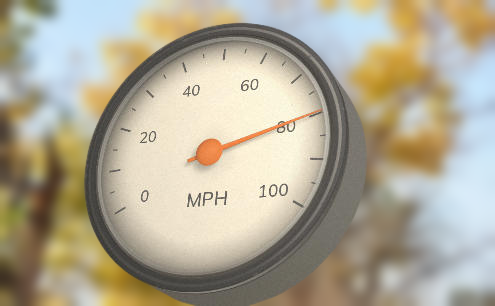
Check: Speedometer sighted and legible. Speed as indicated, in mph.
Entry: 80 mph
